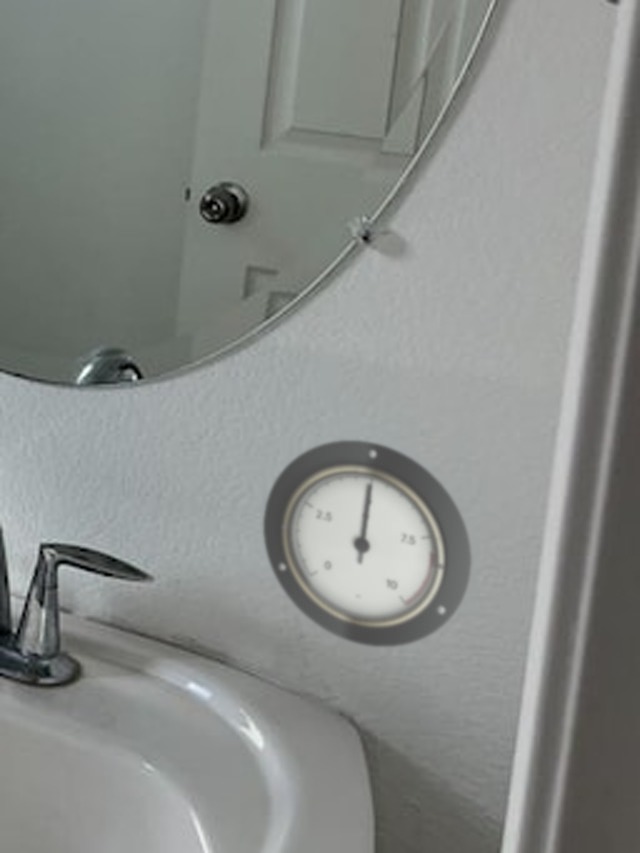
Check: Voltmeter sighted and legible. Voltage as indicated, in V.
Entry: 5 V
